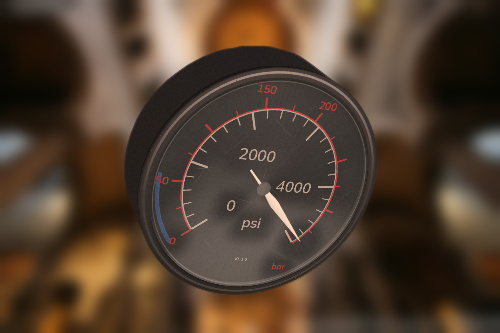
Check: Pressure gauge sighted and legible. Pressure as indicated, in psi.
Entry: 4900 psi
